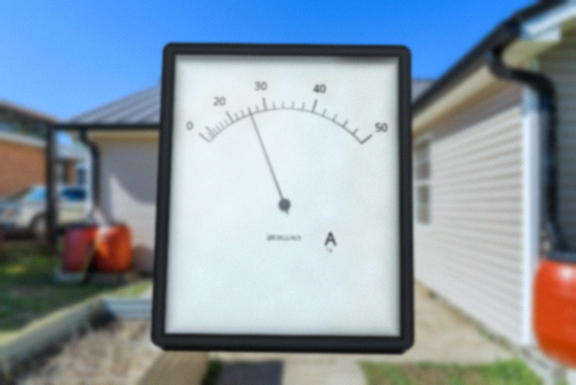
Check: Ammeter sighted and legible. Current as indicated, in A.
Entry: 26 A
